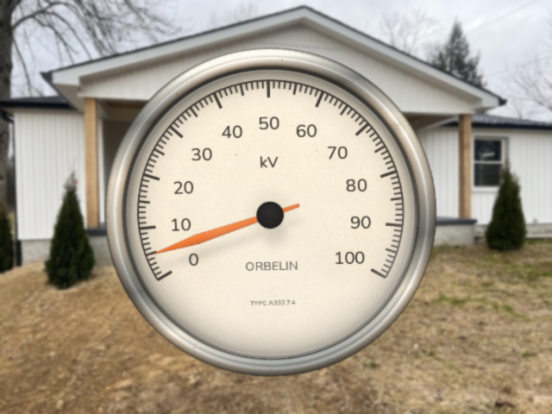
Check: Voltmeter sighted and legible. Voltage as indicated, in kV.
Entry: 5 kV
